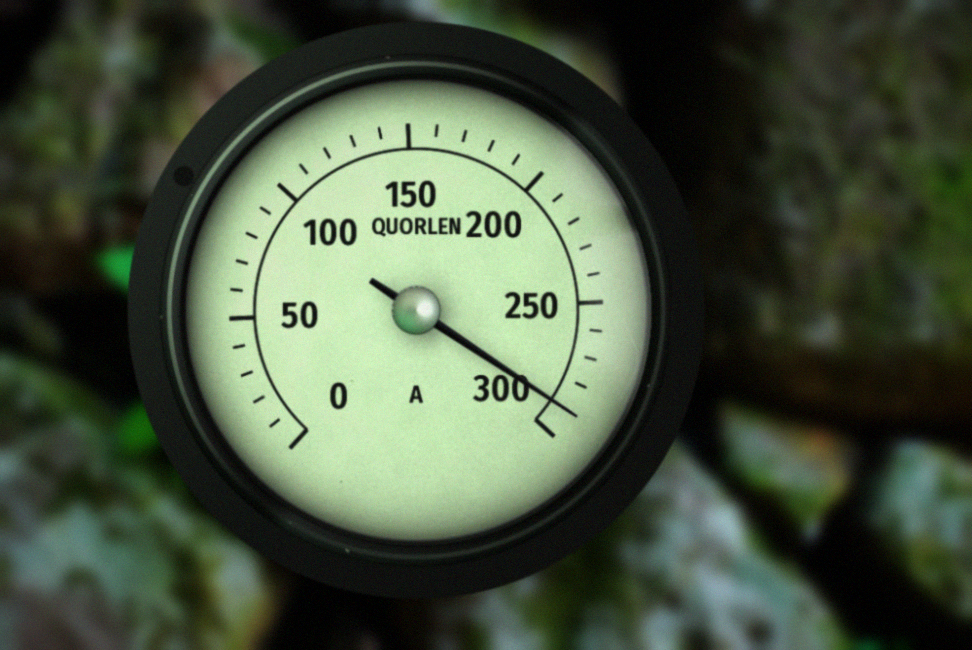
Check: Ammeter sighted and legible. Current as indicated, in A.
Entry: 290 A
